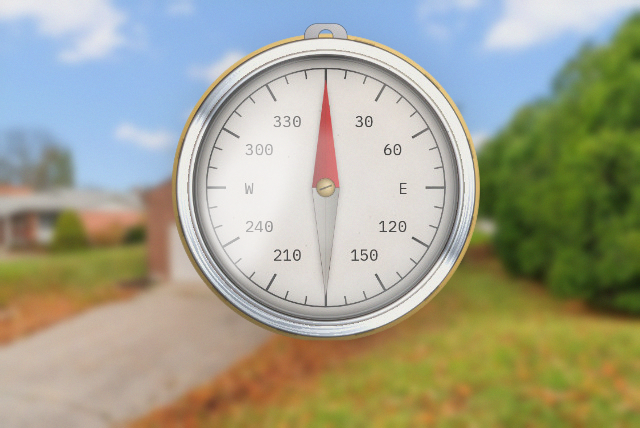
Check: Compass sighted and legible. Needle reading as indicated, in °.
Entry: 0 °
